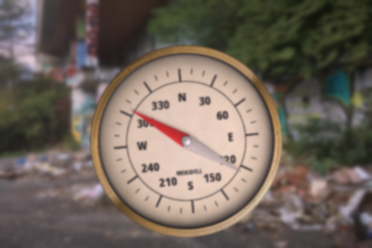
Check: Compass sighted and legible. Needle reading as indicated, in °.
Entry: 305 °
